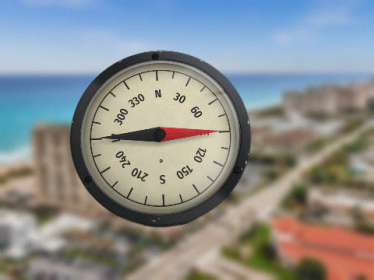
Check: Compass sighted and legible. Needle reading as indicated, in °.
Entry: 90 °
